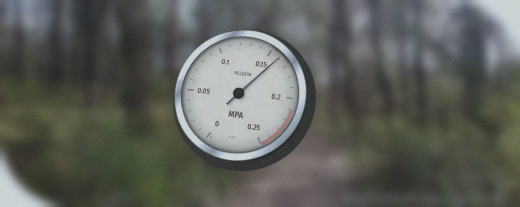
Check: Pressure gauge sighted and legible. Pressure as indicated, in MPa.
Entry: 0.16 MPa
